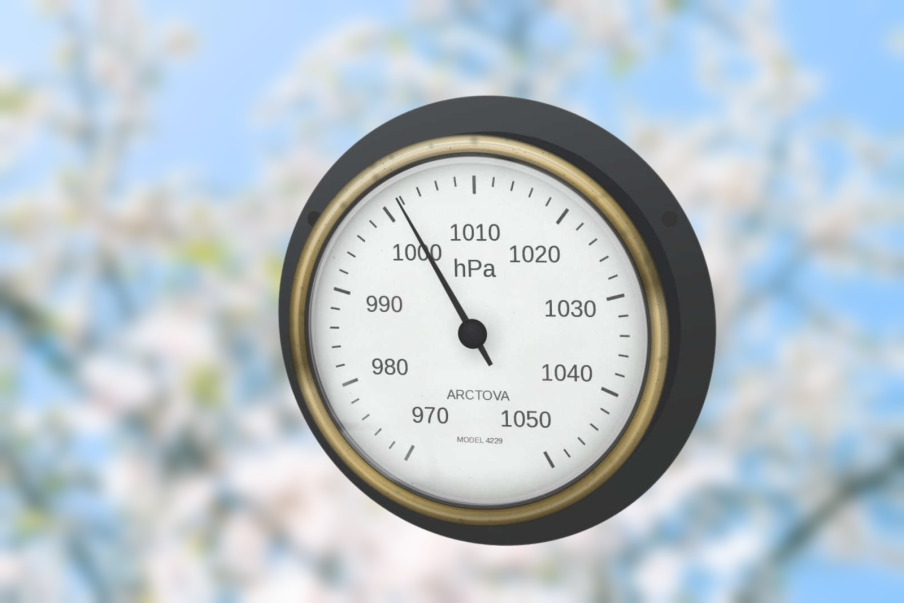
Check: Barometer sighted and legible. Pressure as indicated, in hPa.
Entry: 1002 hPa
